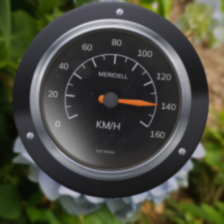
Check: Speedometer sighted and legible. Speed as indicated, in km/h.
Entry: 140 km/h
